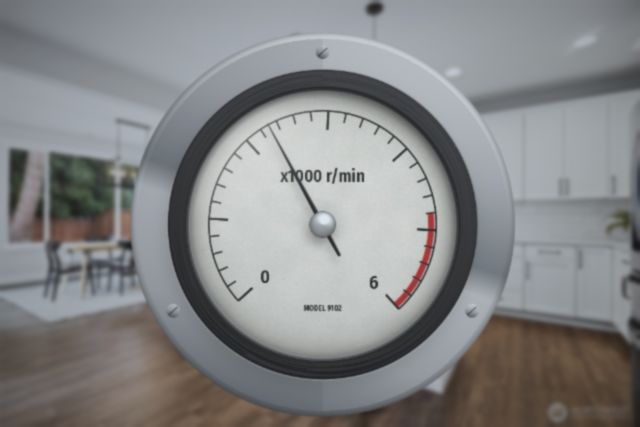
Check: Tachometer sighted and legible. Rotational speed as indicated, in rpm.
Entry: 2300 rpm
